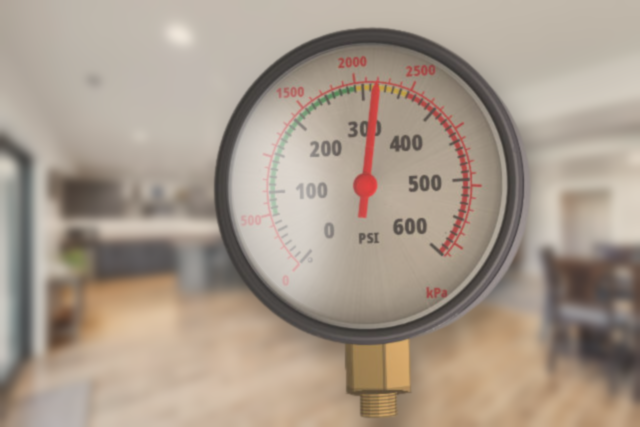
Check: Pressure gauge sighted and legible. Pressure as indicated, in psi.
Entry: 320 psi
